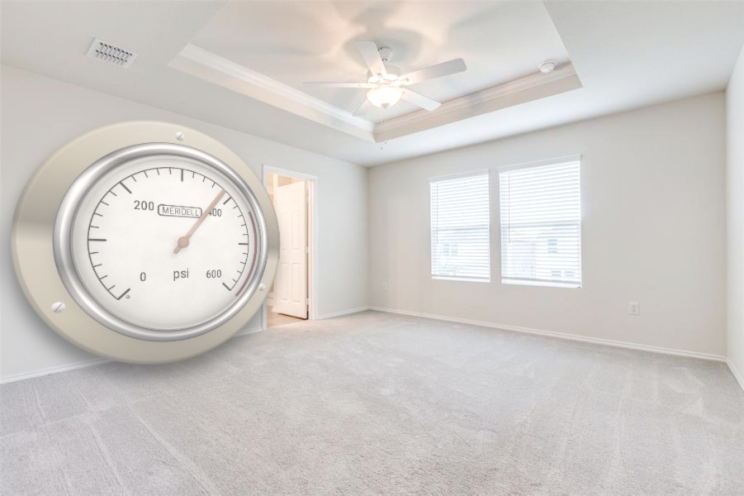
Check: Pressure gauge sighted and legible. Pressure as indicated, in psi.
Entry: 380 psi
